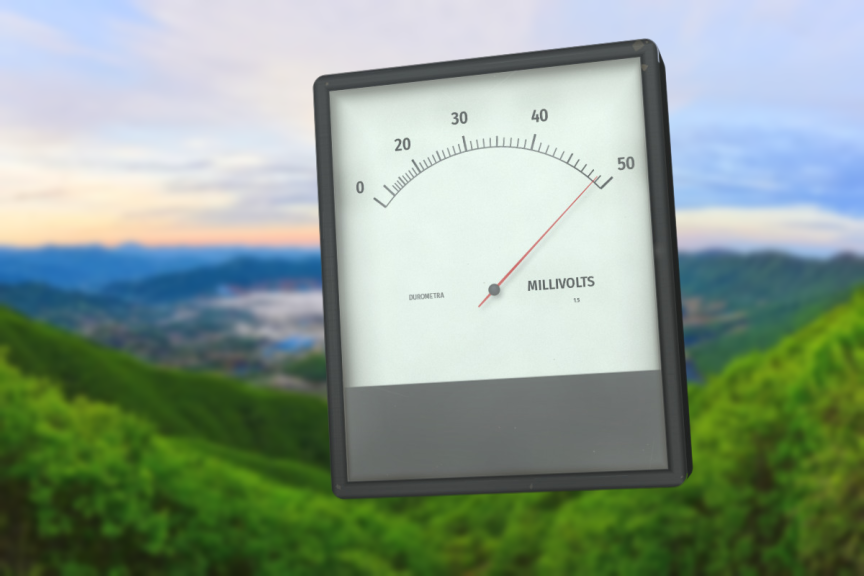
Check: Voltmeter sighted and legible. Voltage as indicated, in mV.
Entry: 49 mV
